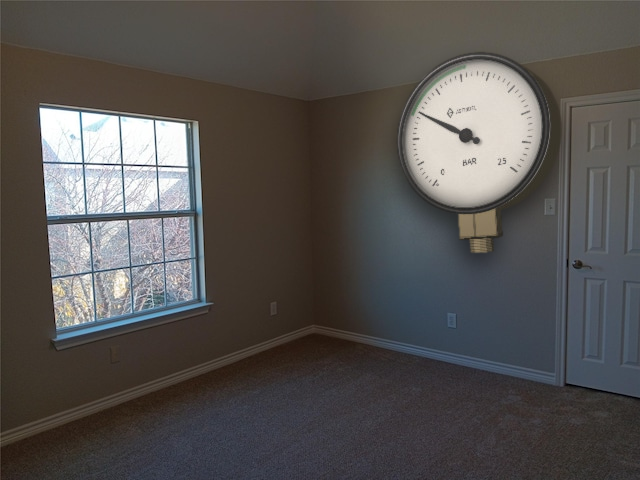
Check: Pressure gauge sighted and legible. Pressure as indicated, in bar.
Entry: 7.5 bar
